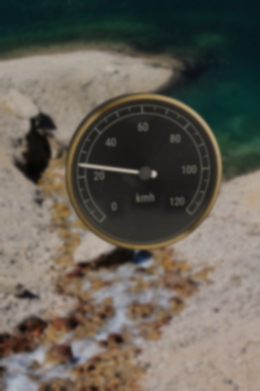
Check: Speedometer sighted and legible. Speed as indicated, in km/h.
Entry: 25 km/h
